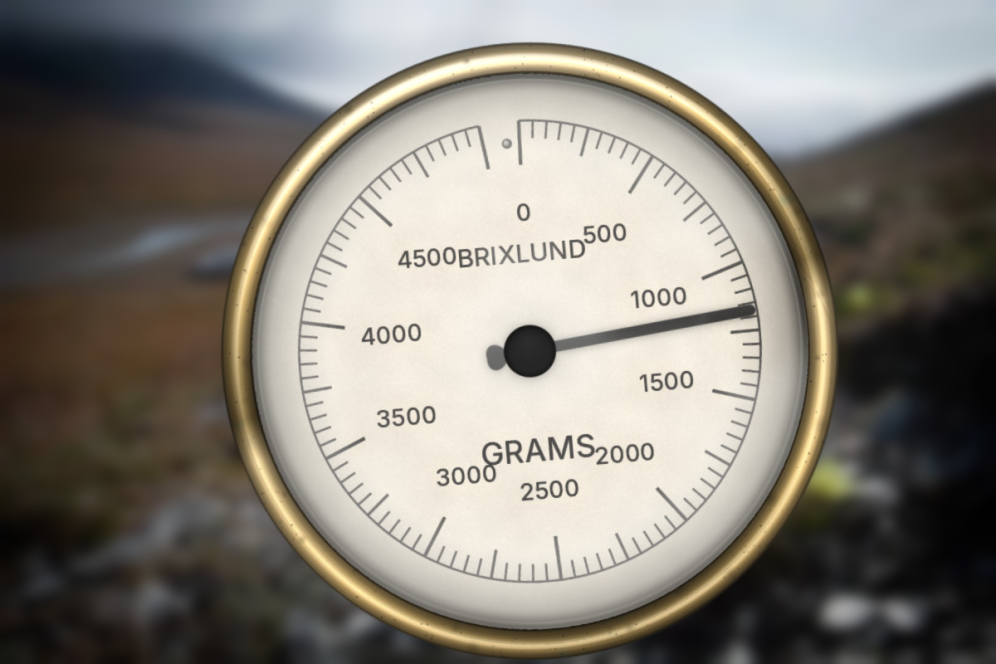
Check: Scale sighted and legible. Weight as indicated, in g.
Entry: 1175 g
